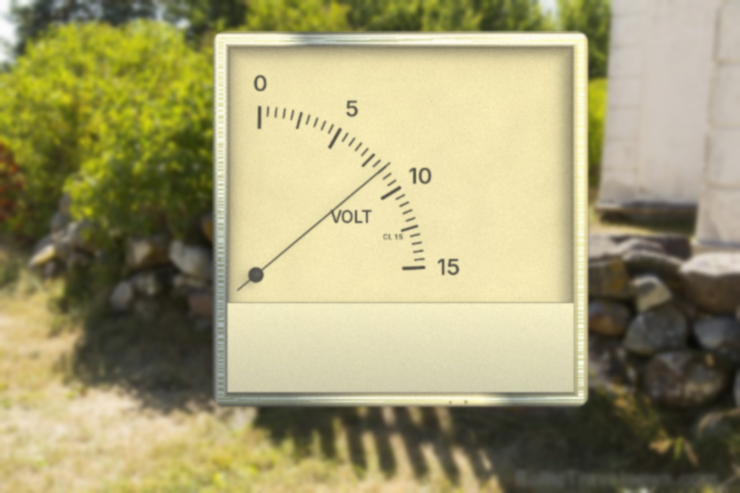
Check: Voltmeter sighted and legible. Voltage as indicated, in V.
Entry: 8.5 V
